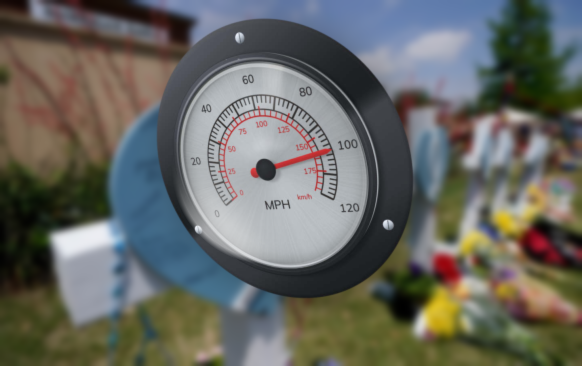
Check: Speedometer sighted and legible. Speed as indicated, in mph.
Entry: 100 mph
